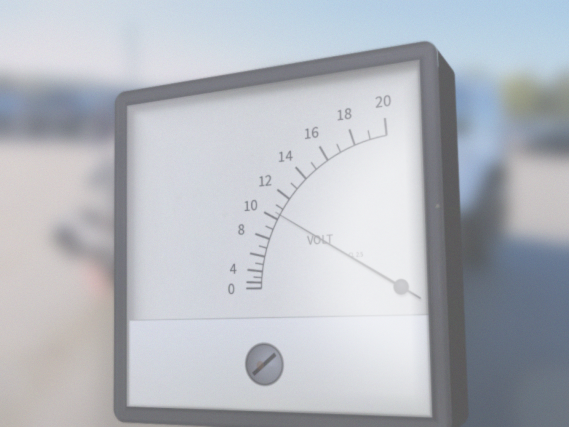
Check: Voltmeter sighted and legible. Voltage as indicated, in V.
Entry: 10.5 V
